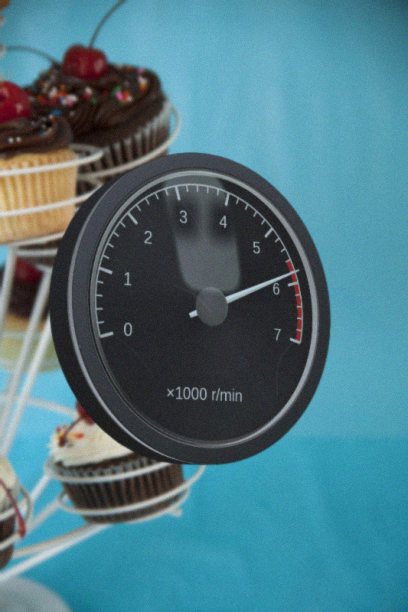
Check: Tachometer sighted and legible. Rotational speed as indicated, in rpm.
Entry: 5800 rpm
